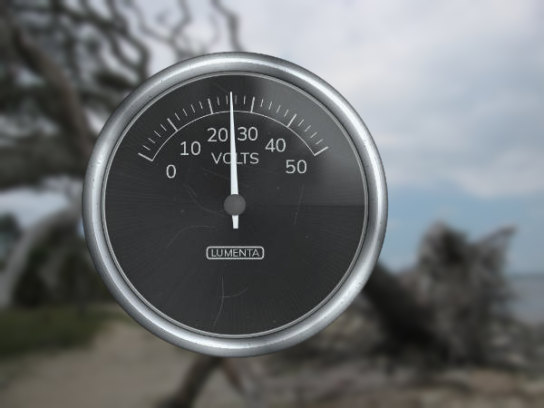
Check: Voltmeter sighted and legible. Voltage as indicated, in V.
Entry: 25 V
